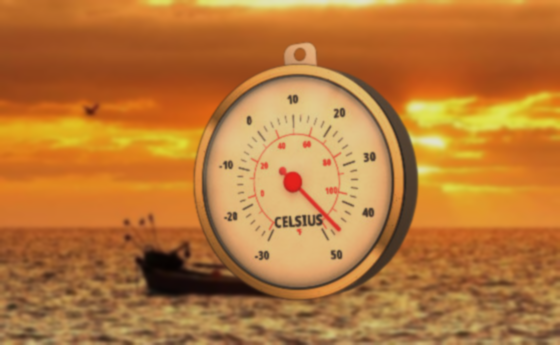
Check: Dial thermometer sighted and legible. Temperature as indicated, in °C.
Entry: 46 °C
